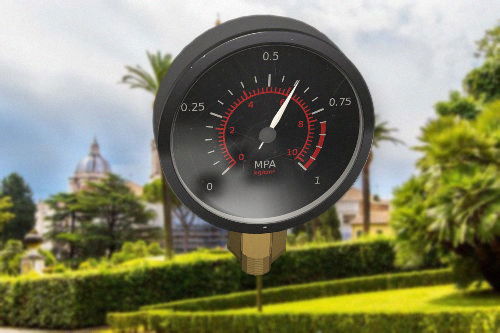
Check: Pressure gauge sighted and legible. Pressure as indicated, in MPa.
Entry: 0.6 MPa
